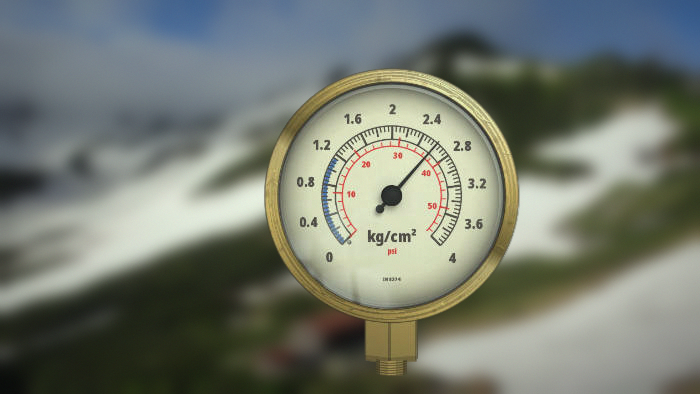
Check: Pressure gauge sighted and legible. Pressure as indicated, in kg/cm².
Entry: 2.6 kg/cm²
